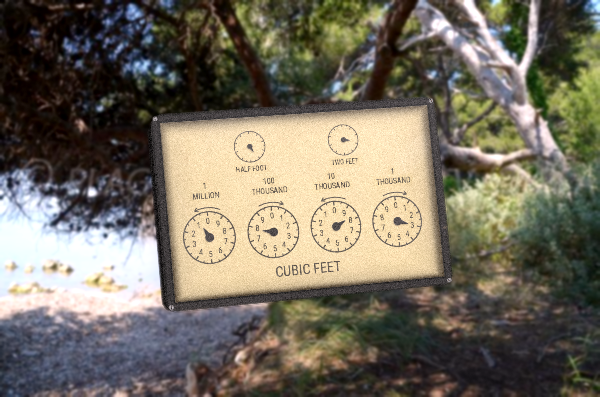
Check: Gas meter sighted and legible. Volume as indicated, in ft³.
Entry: 78300 ft³
